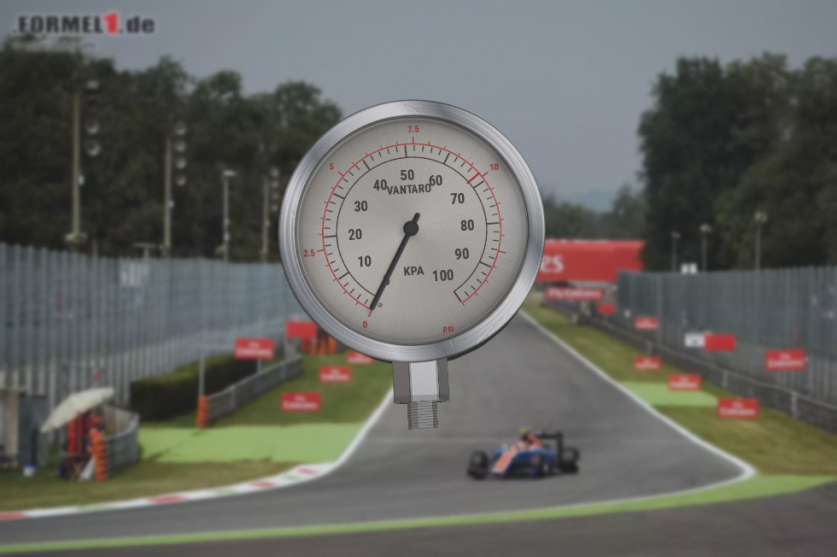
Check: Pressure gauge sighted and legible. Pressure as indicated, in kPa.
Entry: 0 kPa
